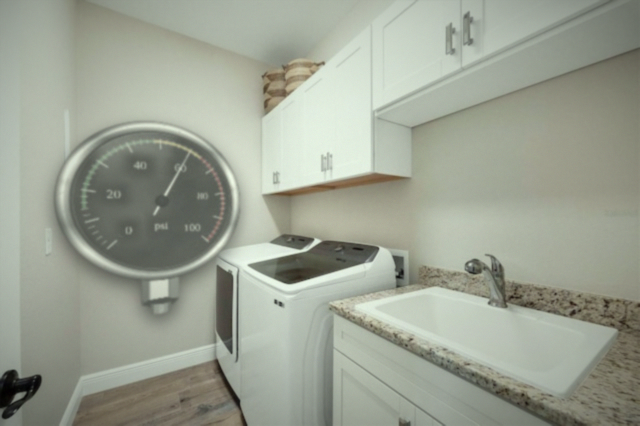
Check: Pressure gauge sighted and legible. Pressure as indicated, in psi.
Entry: 60 psi
